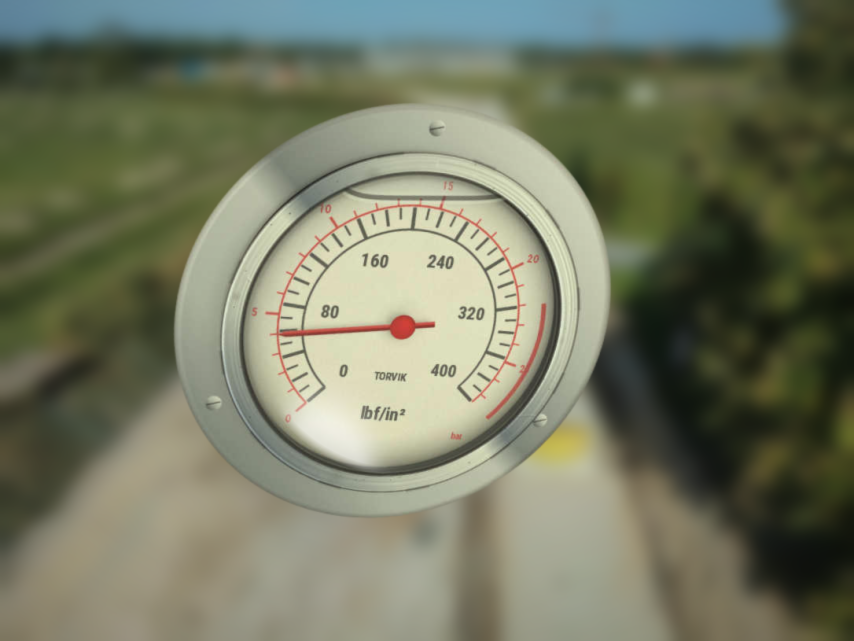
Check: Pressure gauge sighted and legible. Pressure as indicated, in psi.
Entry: 60 psi
